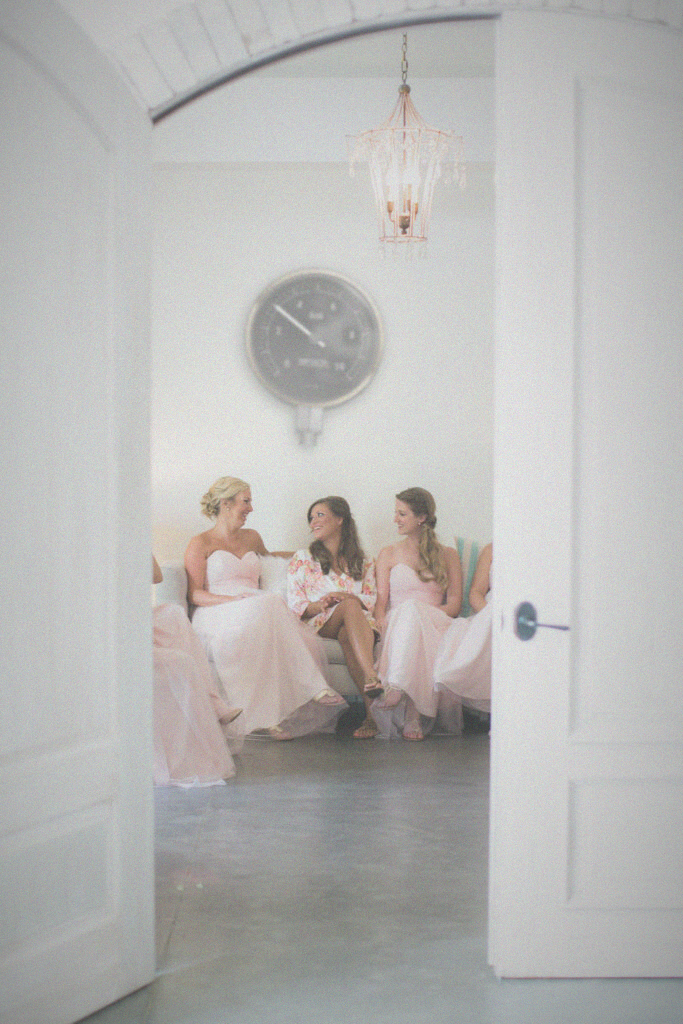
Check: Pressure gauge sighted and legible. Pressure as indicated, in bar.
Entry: 3 bar
